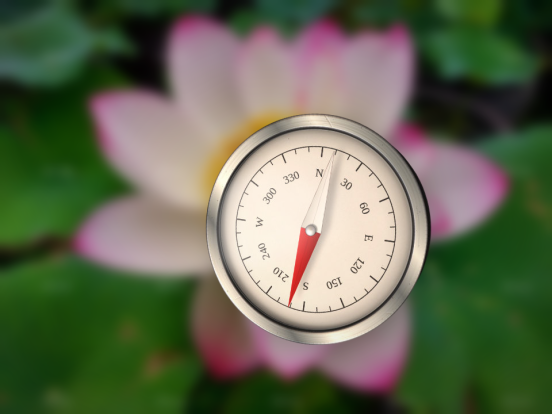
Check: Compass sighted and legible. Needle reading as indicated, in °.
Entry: 190 °
